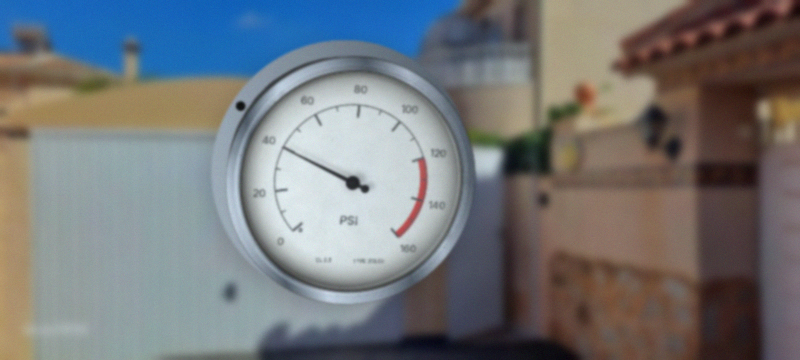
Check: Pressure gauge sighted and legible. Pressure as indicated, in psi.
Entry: 40 psi
